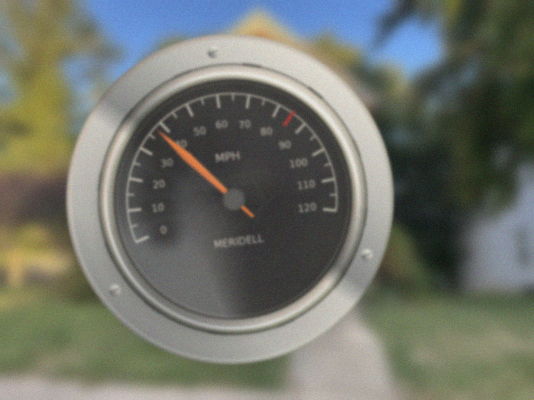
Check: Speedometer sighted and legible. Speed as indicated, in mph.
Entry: 37.5 mph
